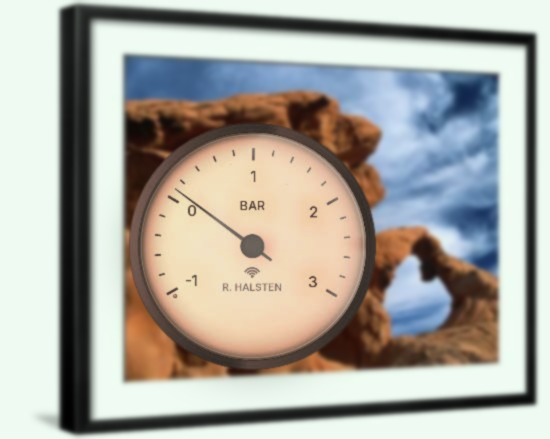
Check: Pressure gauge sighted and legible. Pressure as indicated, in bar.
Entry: 0.1 bar
